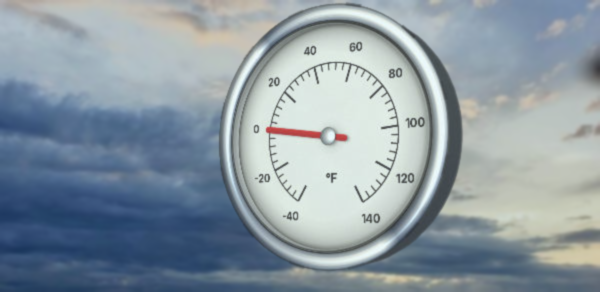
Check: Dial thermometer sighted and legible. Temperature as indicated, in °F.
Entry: 0 °F
